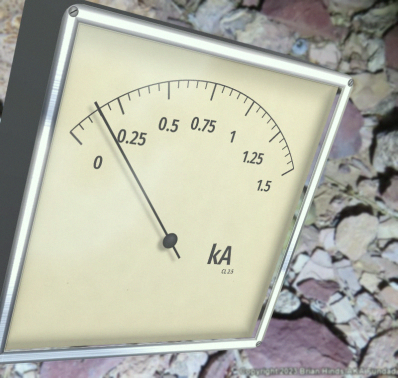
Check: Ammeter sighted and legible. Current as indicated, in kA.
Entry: 0.15 kA
